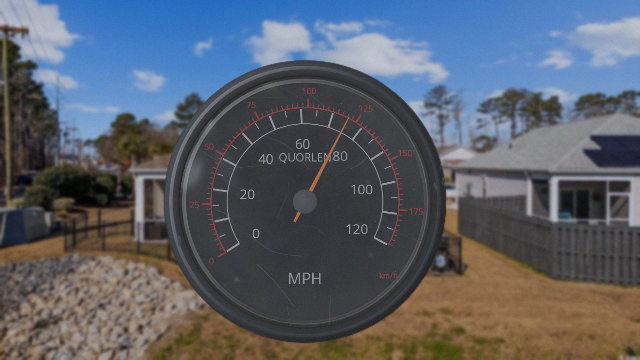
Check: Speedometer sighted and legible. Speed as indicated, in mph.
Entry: 75 mph
